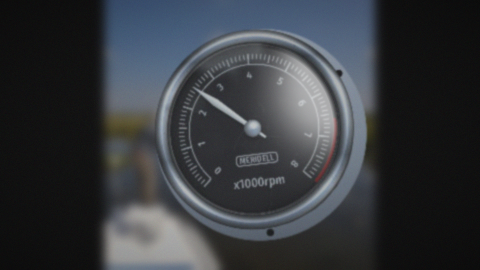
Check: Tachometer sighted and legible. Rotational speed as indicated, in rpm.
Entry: 2500 rpm
